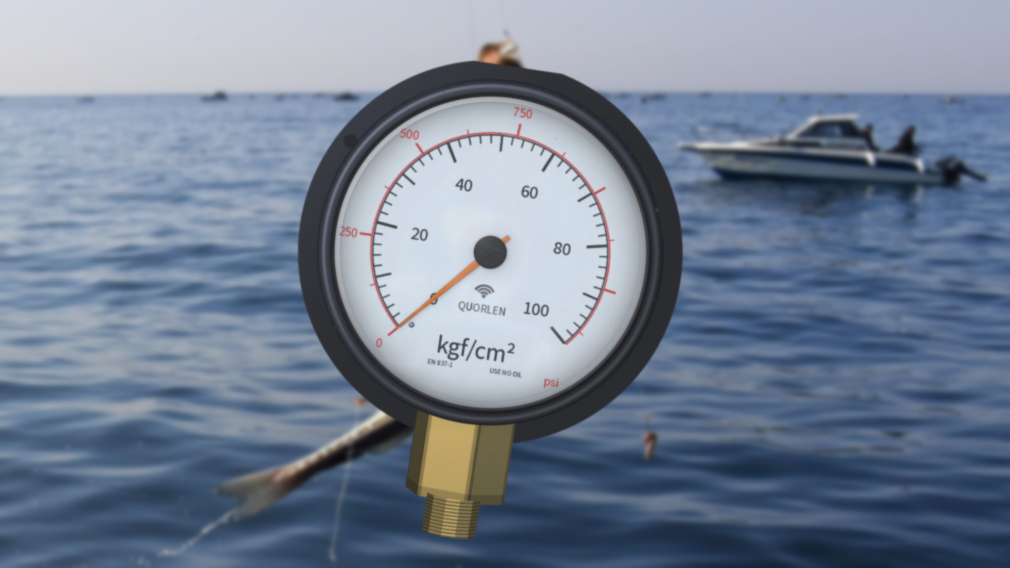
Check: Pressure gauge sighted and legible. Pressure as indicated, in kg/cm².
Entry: 0 kg/cm²
